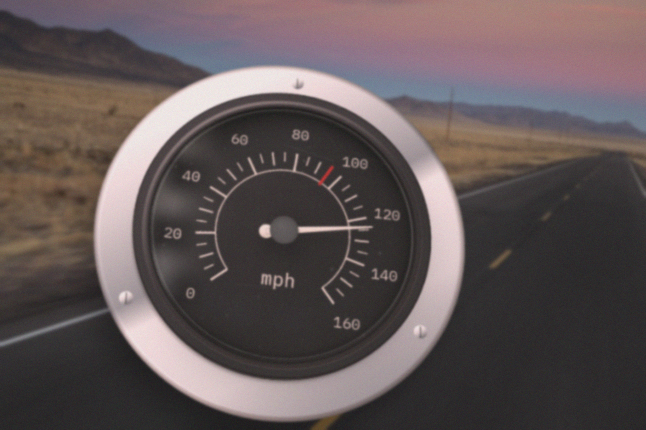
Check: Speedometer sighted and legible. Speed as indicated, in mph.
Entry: 125 mph
